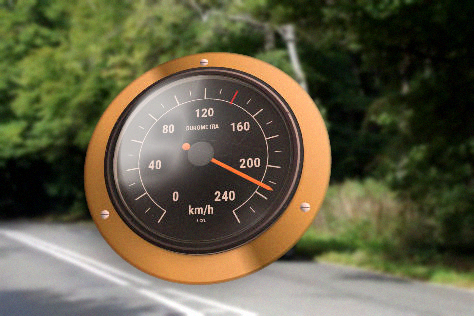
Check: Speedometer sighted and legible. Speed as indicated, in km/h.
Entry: 215 km/h
